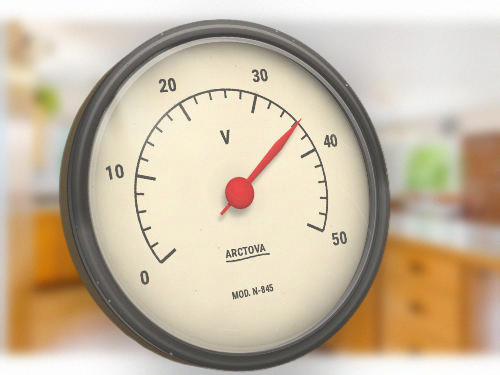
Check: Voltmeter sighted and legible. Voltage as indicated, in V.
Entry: 36 V
